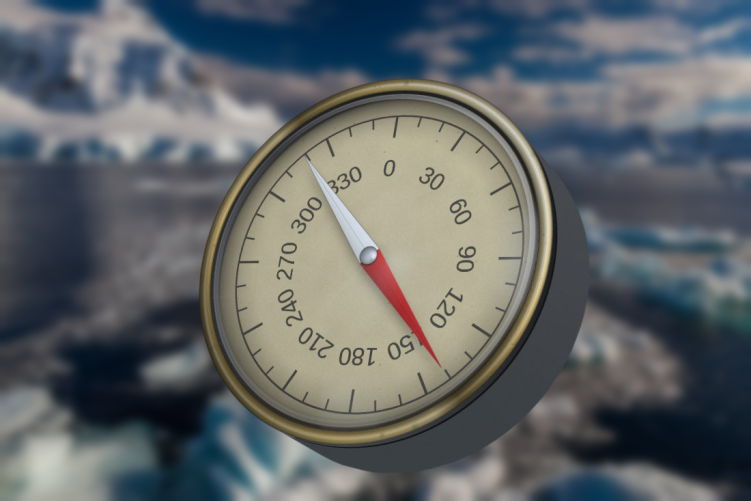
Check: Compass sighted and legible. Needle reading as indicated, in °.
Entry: 140 °
